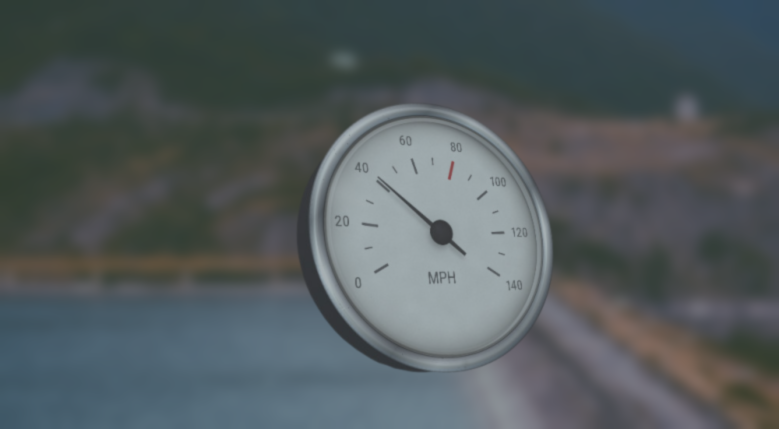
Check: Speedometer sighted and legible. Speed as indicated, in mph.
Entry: 40 mph
